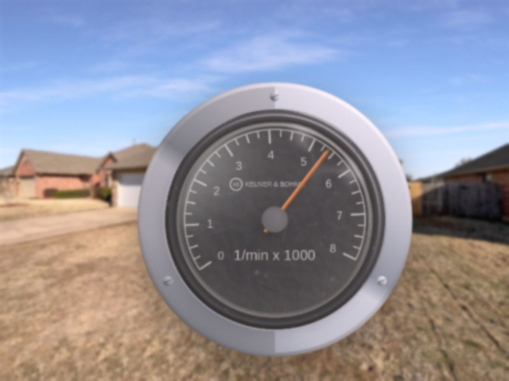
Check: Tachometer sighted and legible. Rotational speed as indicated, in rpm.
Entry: 5375 rpm
